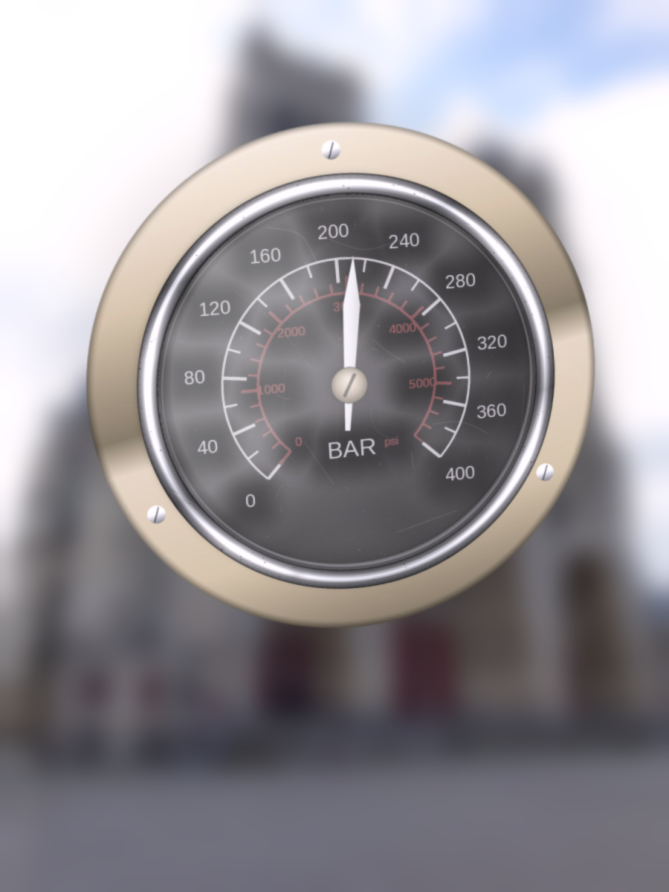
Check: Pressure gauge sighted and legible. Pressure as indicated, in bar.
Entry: 210 bar
